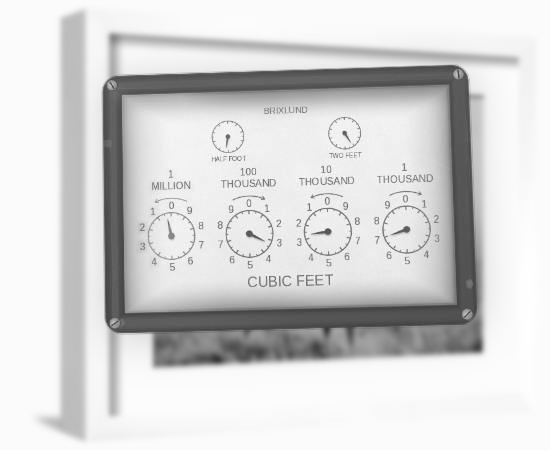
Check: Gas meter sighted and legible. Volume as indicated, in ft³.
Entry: 32700 ft³
